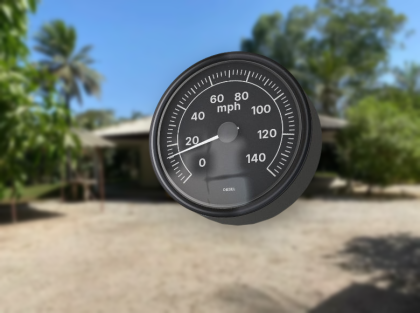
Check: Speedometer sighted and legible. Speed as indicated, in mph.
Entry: 14 mph
